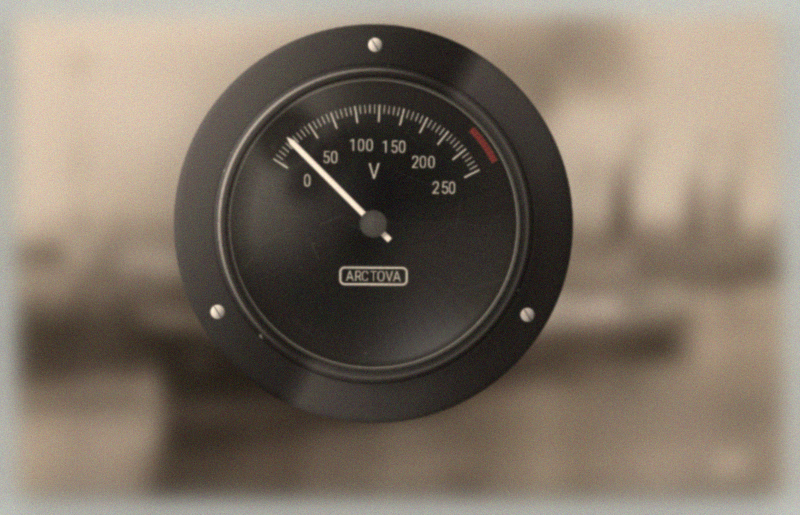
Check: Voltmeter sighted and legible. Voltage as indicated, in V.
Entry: 25 V
